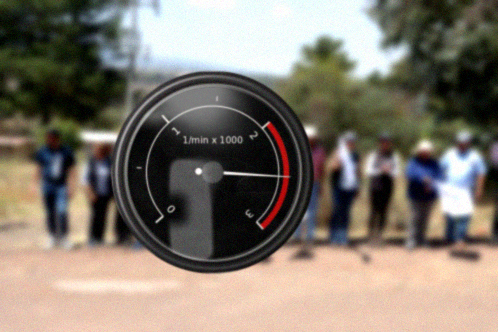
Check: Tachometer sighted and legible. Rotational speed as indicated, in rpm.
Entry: 2500 rpm
